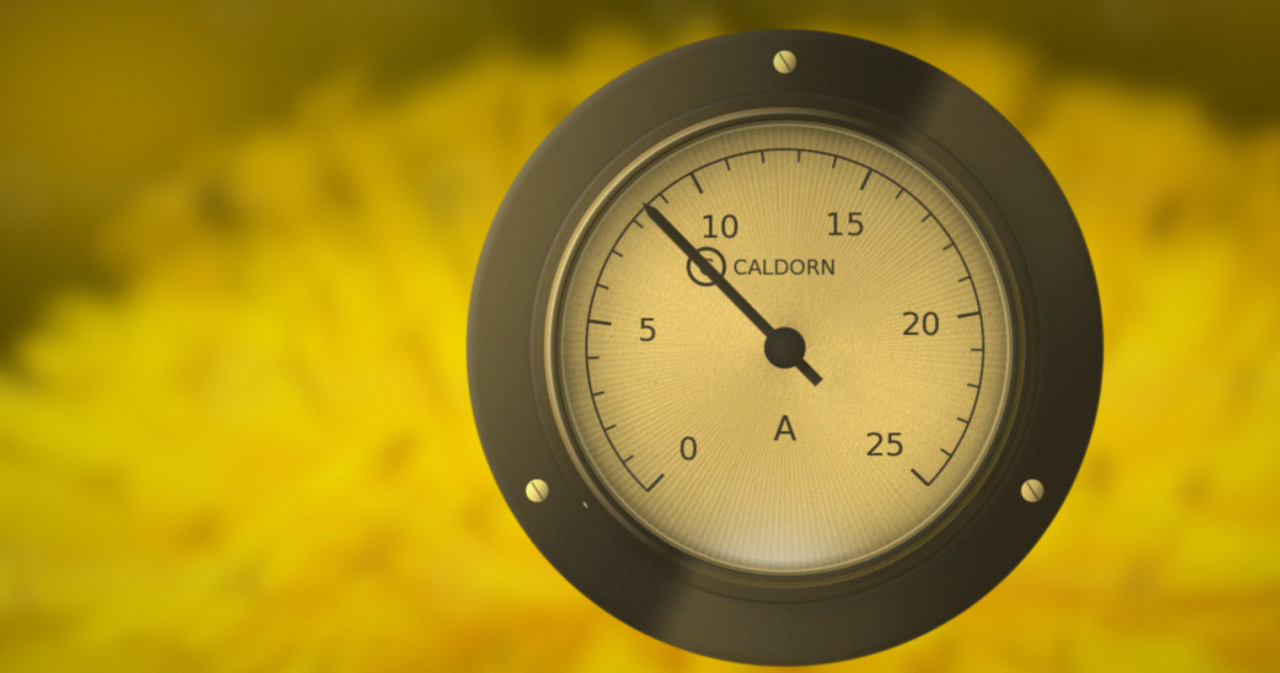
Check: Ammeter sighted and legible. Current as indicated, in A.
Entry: 8.5 A
